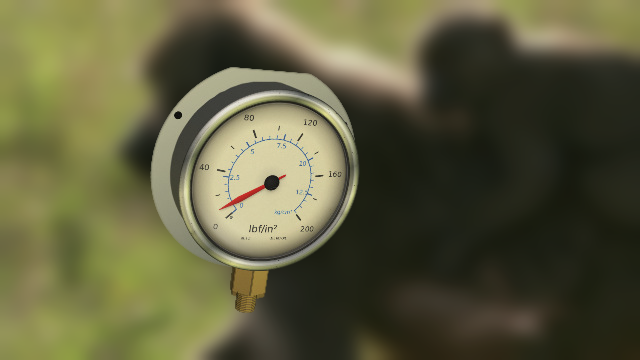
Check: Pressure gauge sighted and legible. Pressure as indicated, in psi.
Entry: 10 psi
